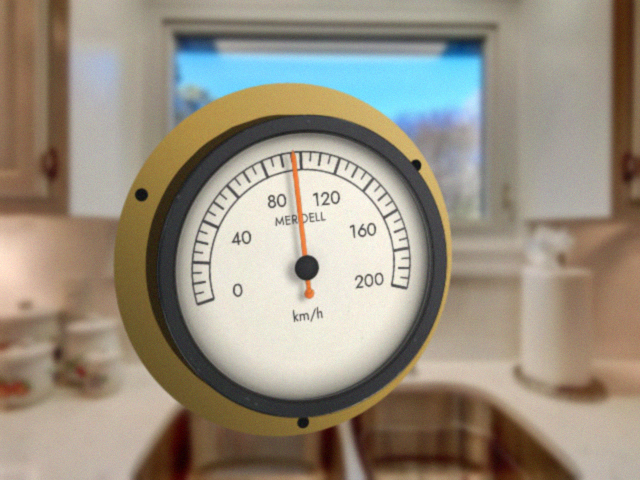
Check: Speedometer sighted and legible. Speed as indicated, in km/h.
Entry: 95 km/h
